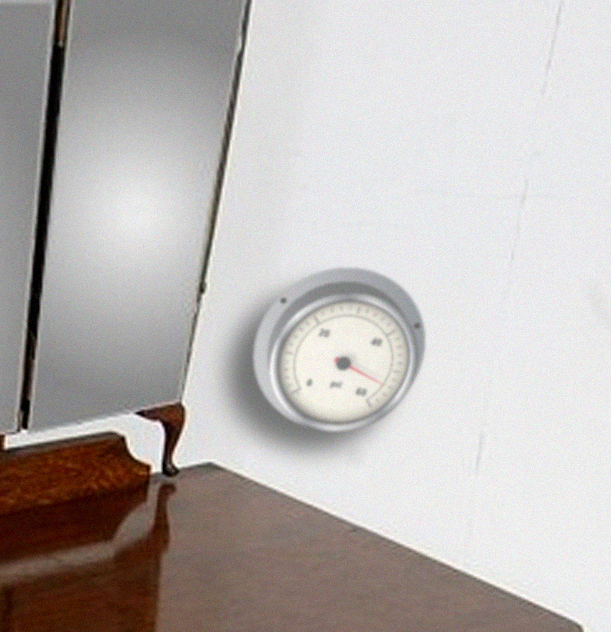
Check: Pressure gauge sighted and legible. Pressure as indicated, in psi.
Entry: 54 psi
